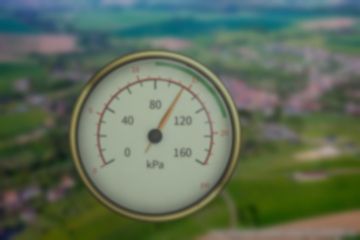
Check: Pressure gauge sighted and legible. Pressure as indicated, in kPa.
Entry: 100 kPa
